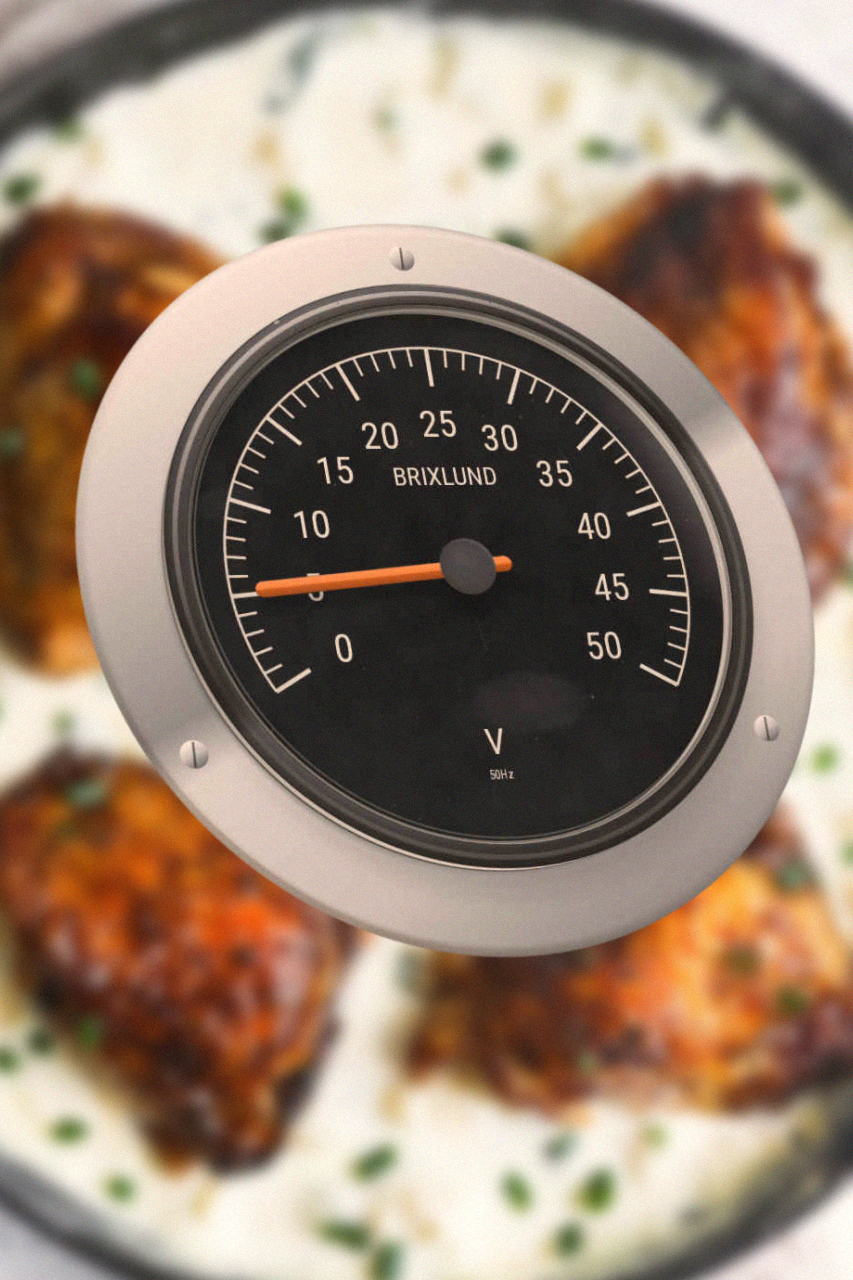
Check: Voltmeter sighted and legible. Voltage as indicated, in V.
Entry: 5 V
